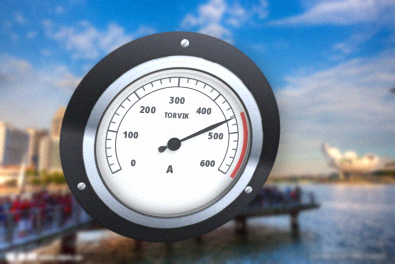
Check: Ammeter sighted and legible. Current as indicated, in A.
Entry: 460 A
